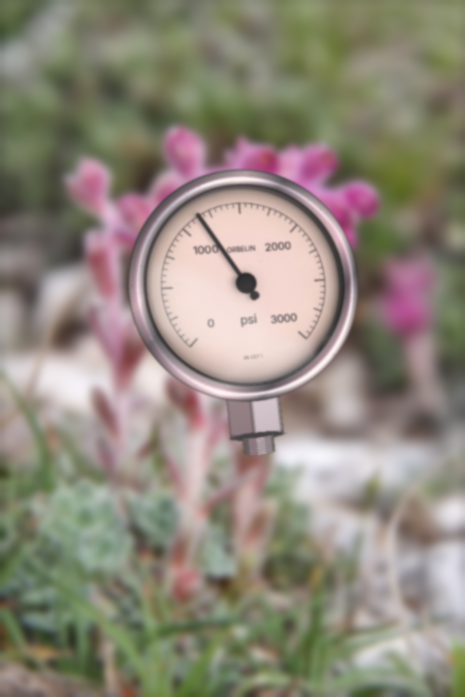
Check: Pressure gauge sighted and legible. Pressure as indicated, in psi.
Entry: 1150 psi
